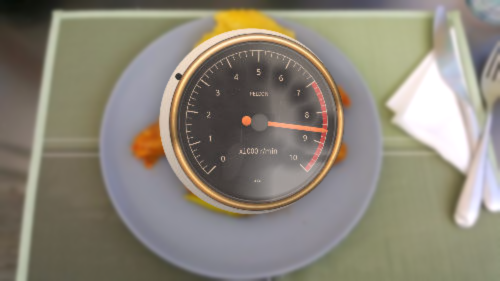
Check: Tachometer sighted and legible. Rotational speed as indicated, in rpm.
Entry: 8600 rpm
